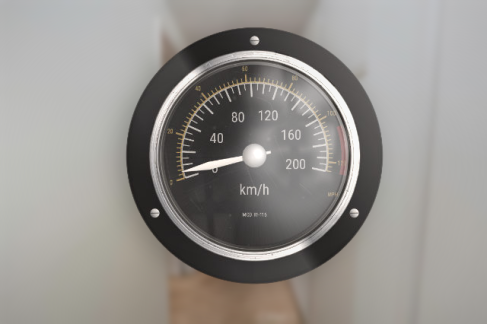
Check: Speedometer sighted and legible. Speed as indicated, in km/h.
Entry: 5 km/h
